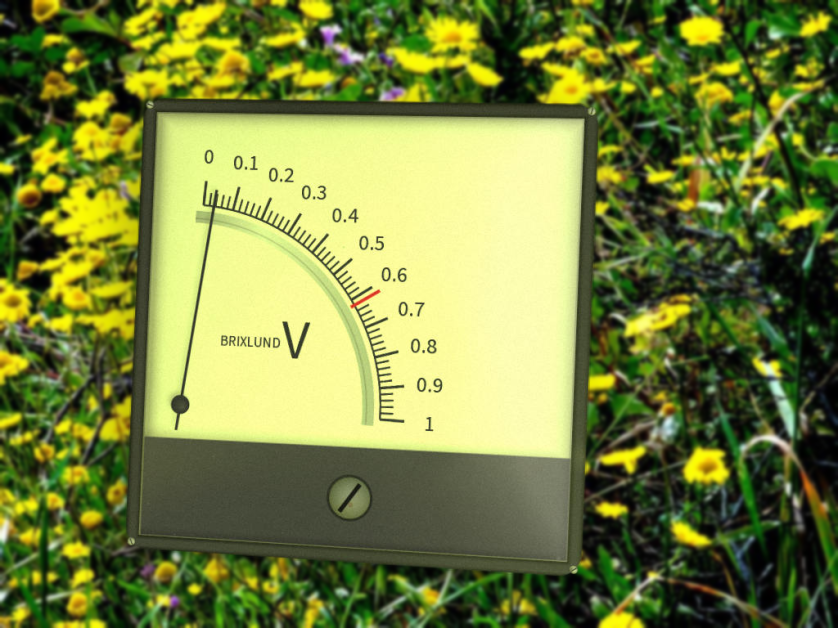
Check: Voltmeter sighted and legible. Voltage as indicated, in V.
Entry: 0.04 V
